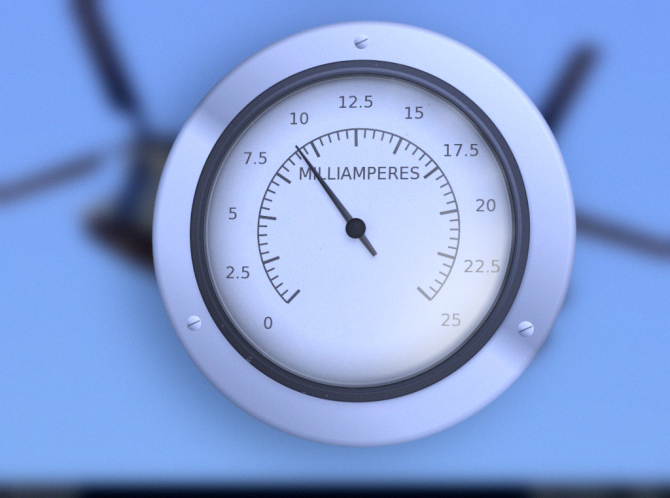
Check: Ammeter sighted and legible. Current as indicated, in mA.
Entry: 9.25 mA
